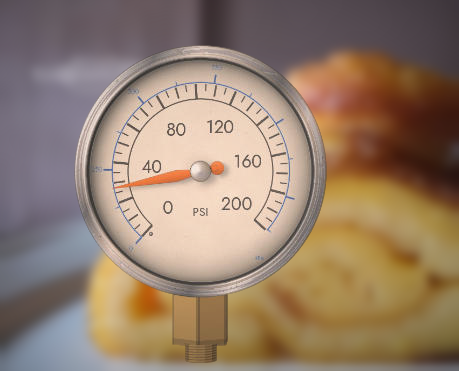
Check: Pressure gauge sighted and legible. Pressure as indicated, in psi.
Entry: 27.5 psi
